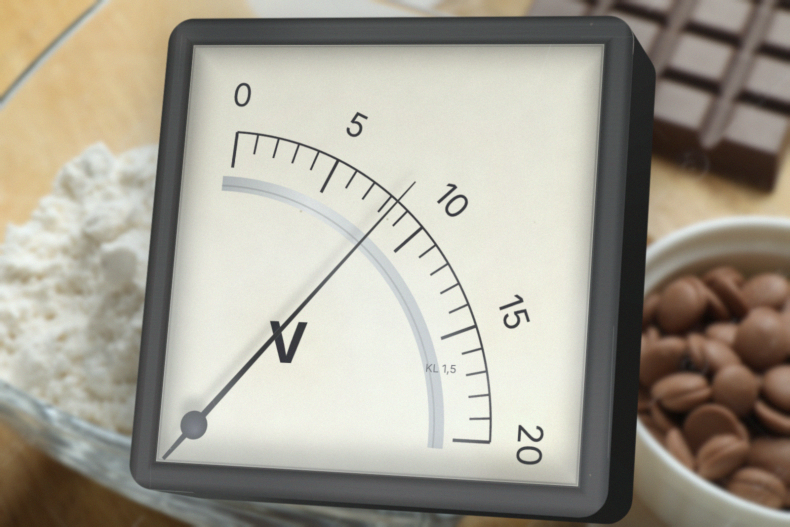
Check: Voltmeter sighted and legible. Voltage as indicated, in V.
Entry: 8.5 V
